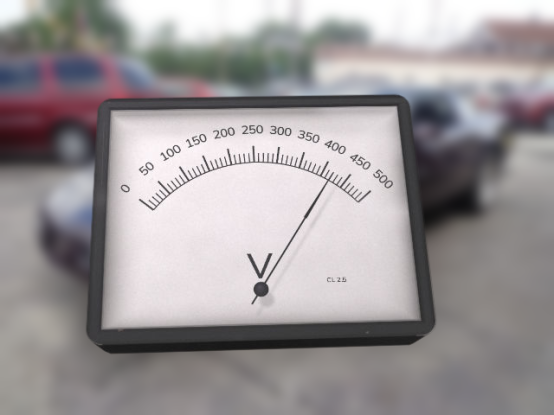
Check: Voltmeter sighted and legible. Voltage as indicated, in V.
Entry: 420 V
